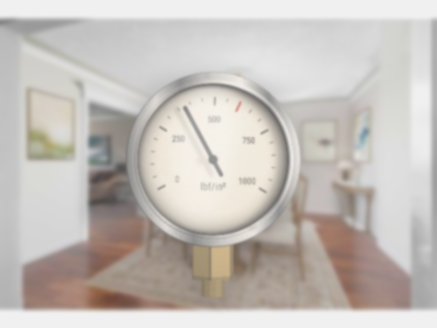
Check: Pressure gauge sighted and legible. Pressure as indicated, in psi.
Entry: 375 psi
